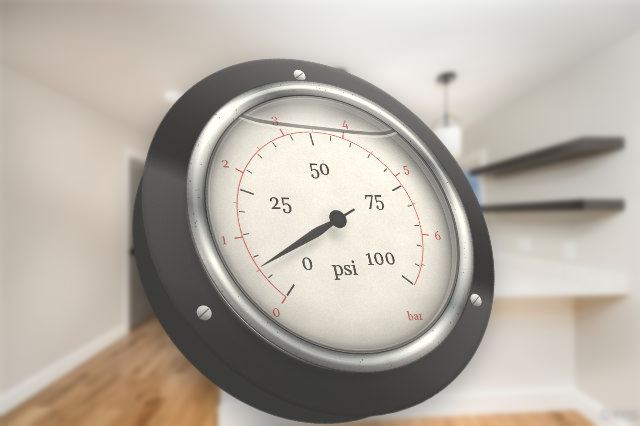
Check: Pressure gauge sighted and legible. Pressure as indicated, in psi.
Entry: 7.5 psi
